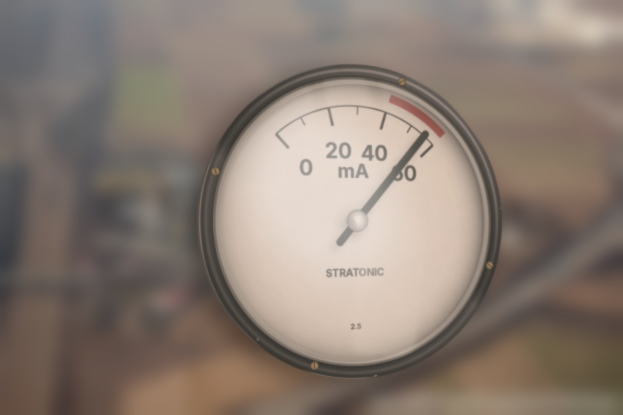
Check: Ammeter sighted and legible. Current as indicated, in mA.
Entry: 55 mA
